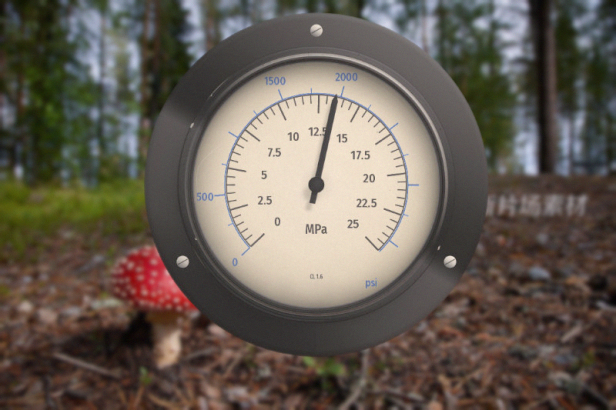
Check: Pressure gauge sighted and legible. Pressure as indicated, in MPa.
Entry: 13.5 MPa
